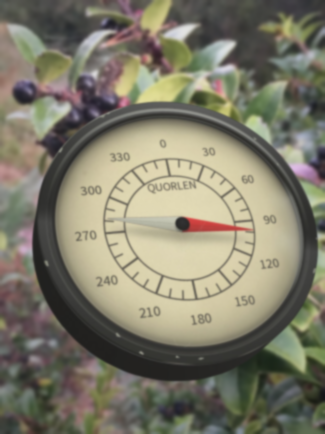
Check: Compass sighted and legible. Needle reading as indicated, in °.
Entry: 100 °
